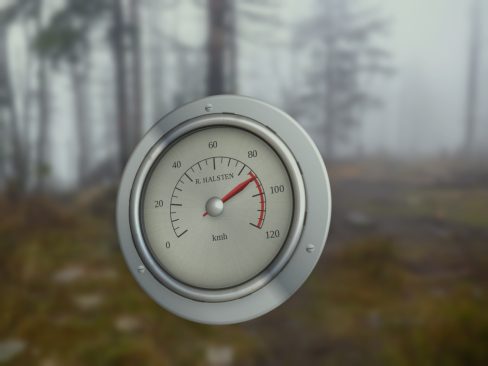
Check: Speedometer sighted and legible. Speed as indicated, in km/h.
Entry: 90 km/h
